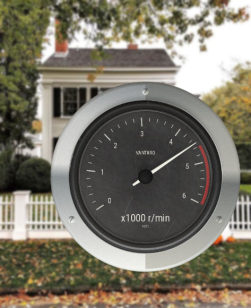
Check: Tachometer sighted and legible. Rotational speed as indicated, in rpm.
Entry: 4500 rpm
